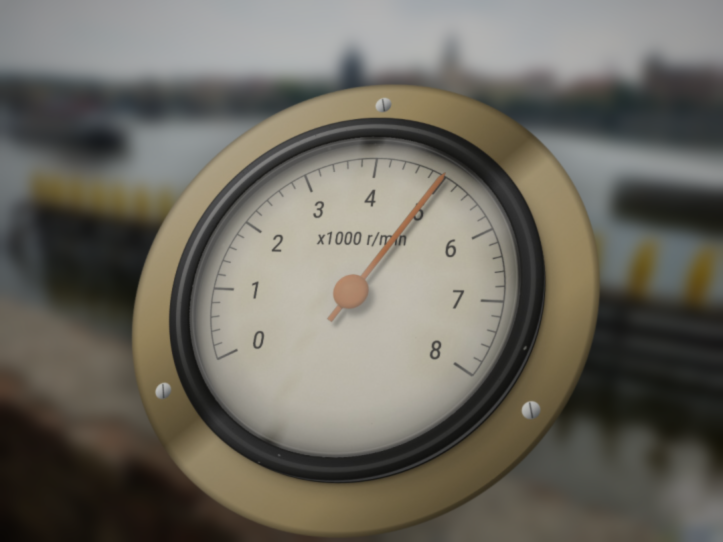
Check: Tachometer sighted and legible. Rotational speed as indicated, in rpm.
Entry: 5000 rpm
